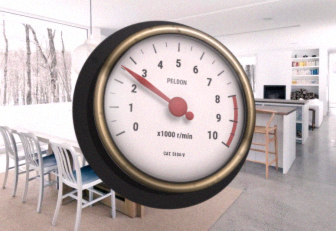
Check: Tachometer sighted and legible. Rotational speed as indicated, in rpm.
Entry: 2500 rpm
